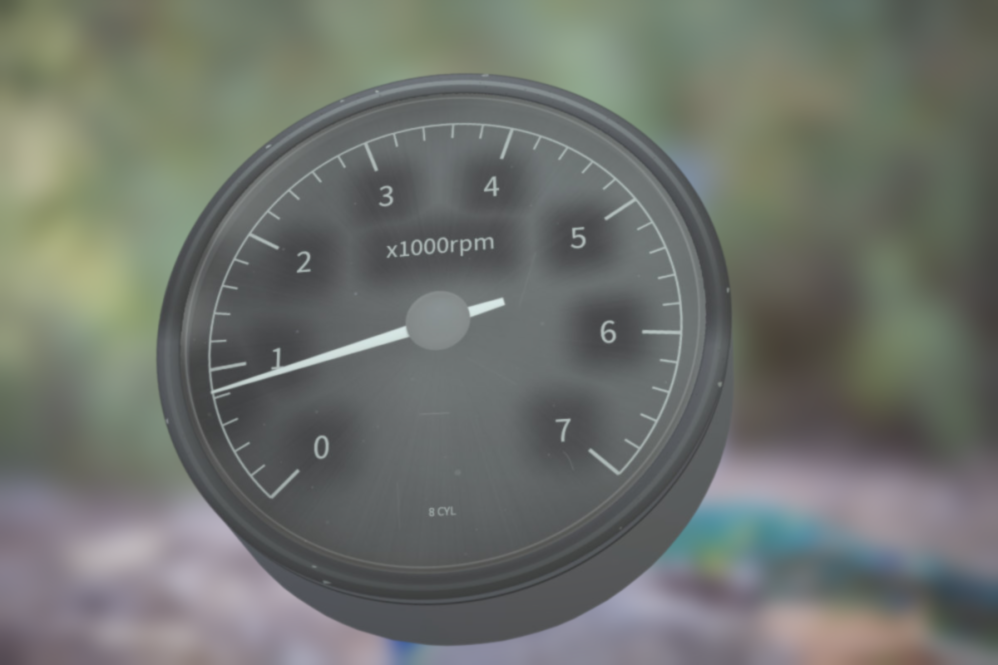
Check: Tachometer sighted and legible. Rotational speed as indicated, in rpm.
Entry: 800 rpm
